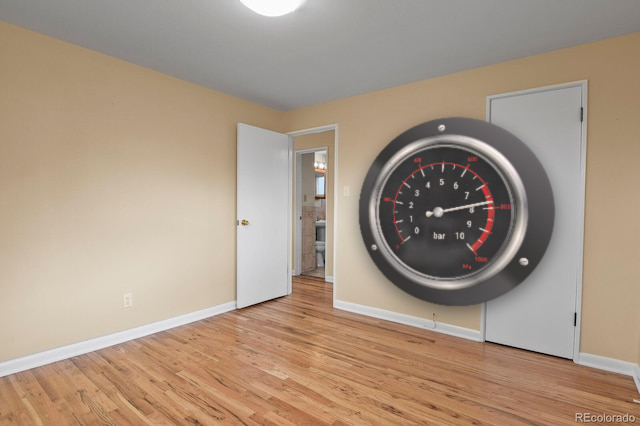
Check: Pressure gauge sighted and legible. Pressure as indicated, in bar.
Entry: 7.75 bar
